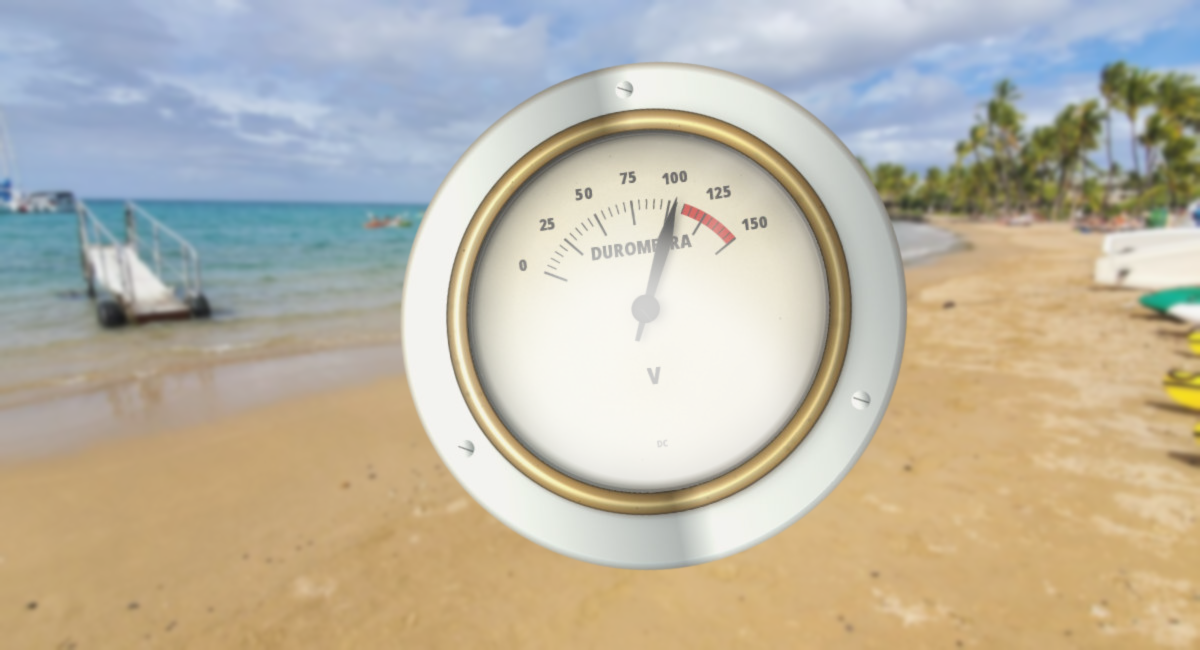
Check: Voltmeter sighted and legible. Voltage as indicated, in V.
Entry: 105 V
